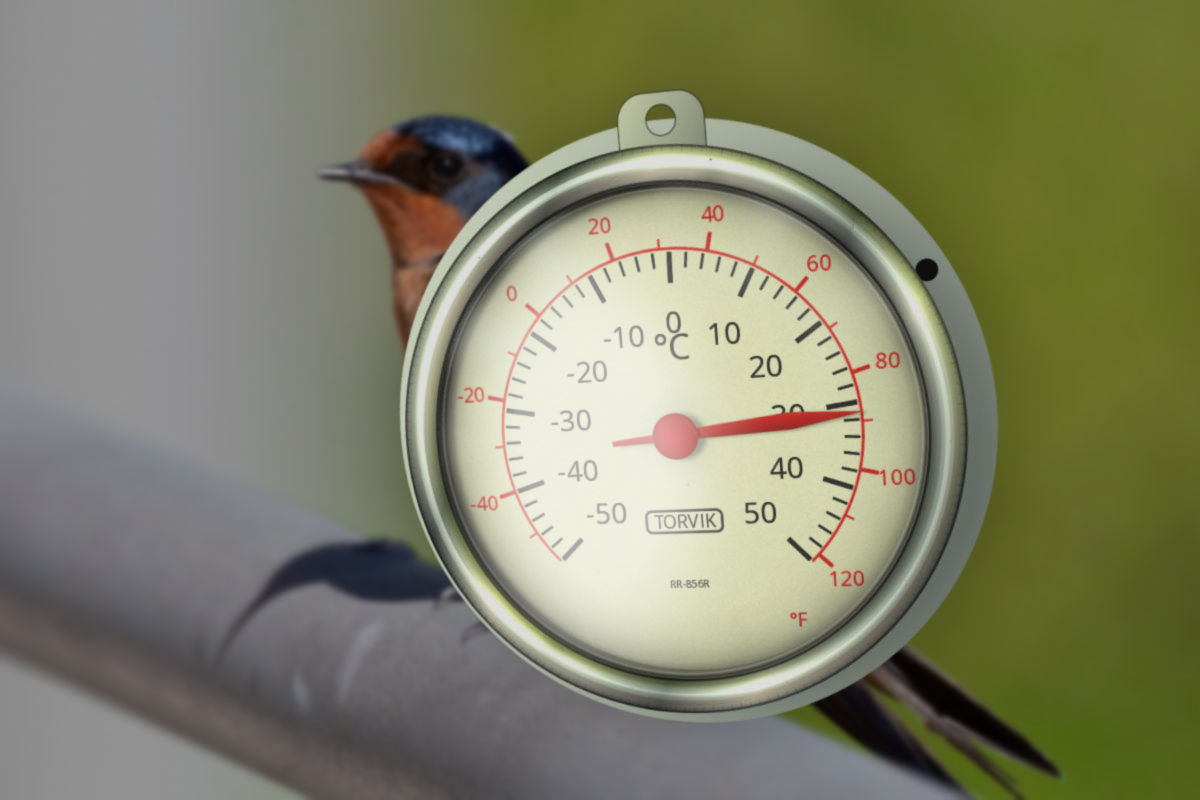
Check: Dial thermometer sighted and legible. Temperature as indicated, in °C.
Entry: 31 °C
